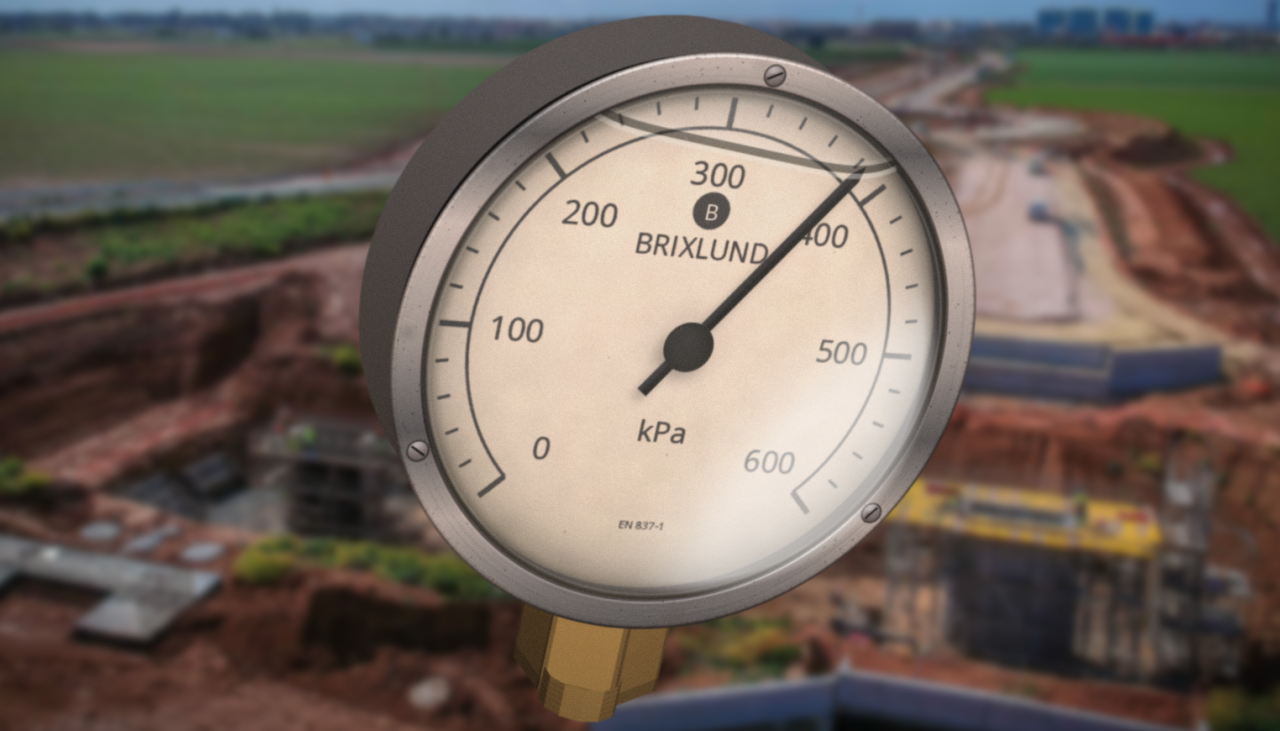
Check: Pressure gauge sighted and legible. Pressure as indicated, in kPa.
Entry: 380 kPa
